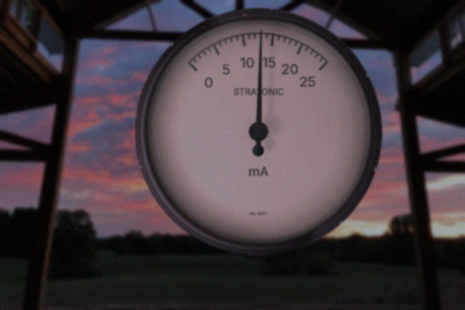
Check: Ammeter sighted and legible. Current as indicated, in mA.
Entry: 13 mA
